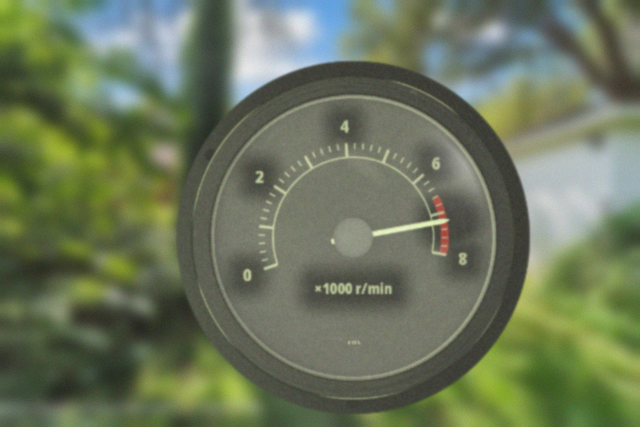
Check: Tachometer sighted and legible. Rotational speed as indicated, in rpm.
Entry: 7200 rpm
